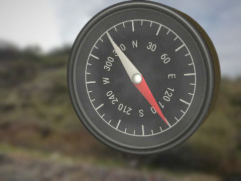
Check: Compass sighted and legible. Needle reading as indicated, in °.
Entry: 150 °
